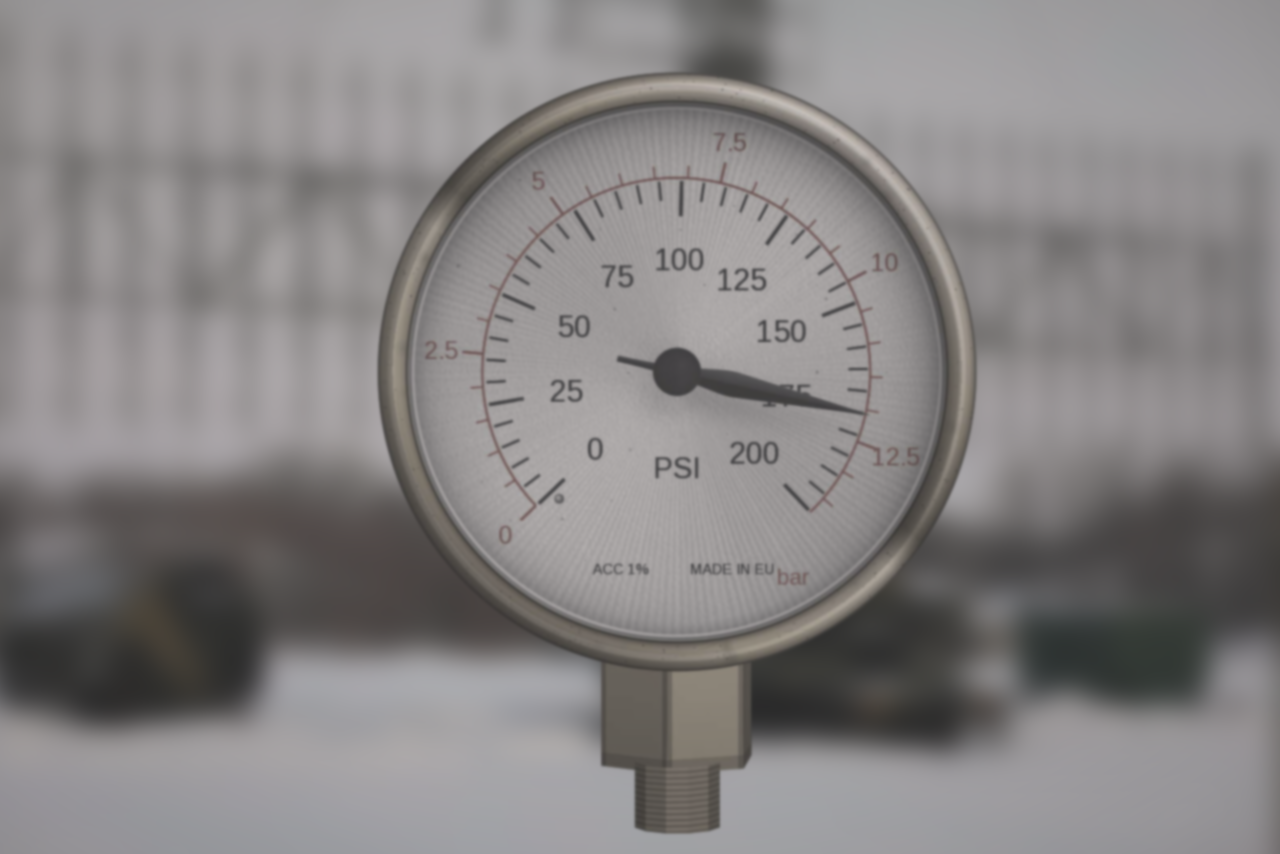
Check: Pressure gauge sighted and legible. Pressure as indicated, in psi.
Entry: 175 psi
